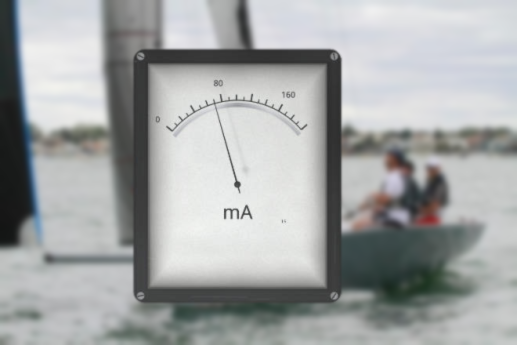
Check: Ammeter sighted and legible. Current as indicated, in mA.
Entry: 70 mA
